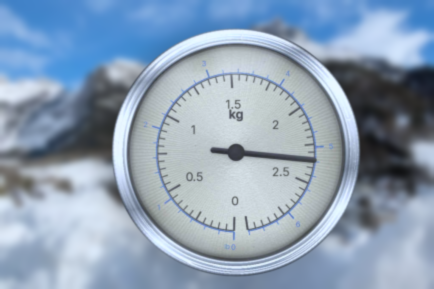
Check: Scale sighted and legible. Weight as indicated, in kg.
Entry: 2.35 kg
